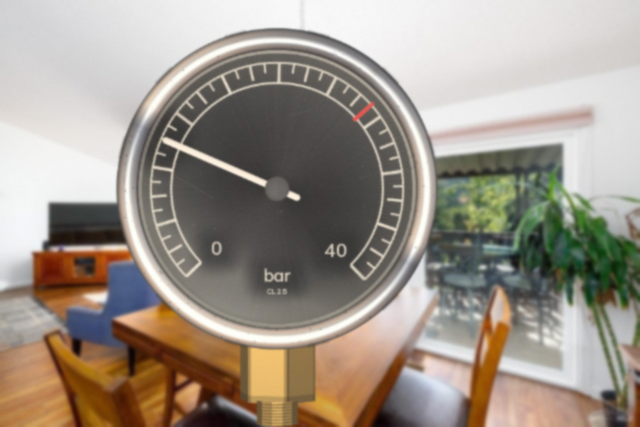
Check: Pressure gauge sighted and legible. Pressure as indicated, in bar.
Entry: 10 bar
